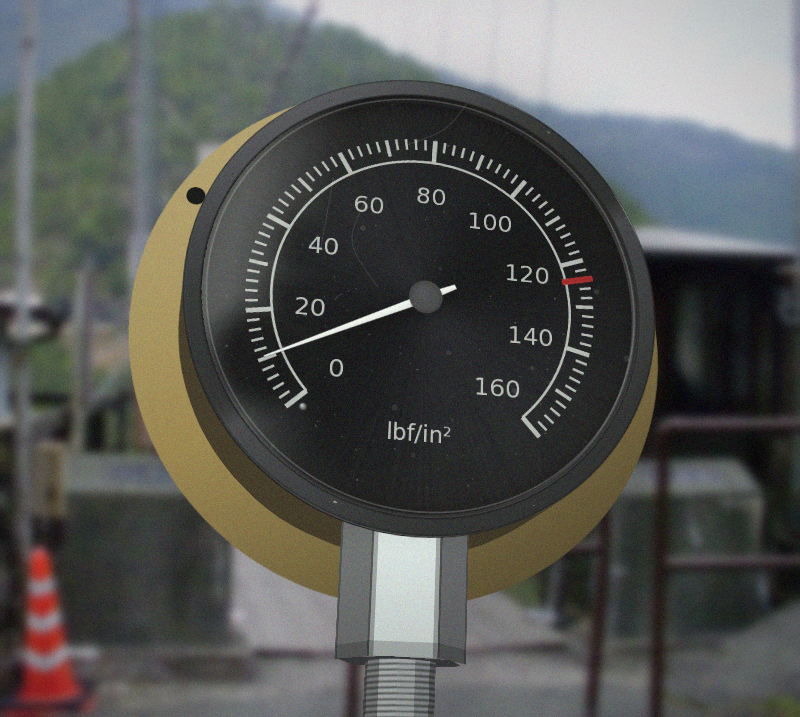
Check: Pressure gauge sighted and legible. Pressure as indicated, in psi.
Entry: 10 psi
